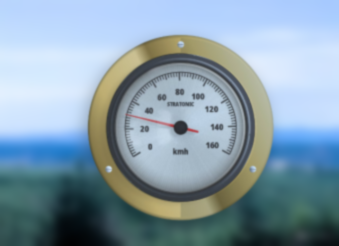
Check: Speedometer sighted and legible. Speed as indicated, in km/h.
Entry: 30 km/h
